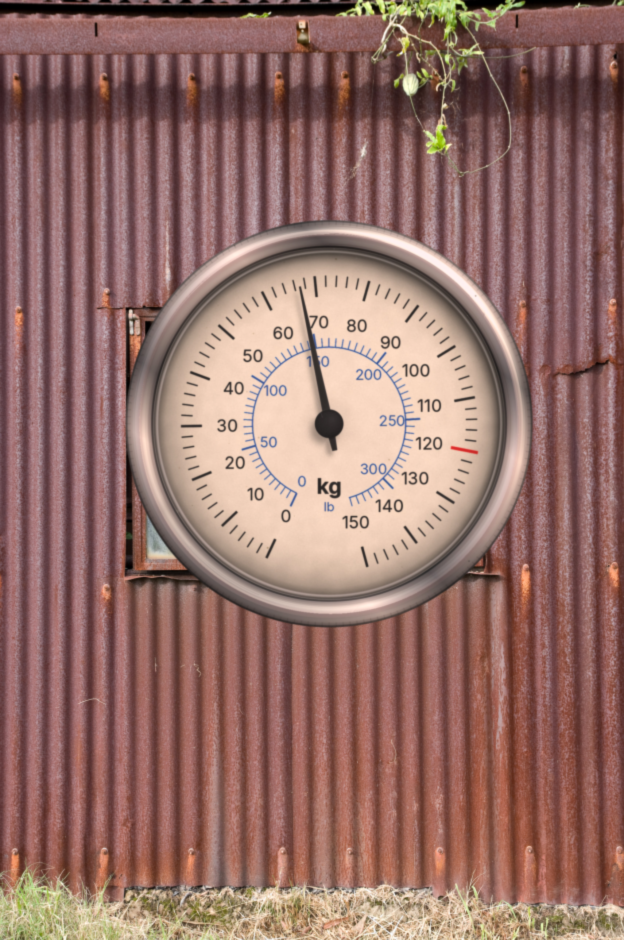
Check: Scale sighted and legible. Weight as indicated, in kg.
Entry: 67 kg
